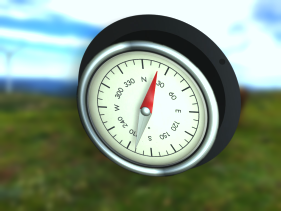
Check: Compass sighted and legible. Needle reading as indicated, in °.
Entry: 20 °
